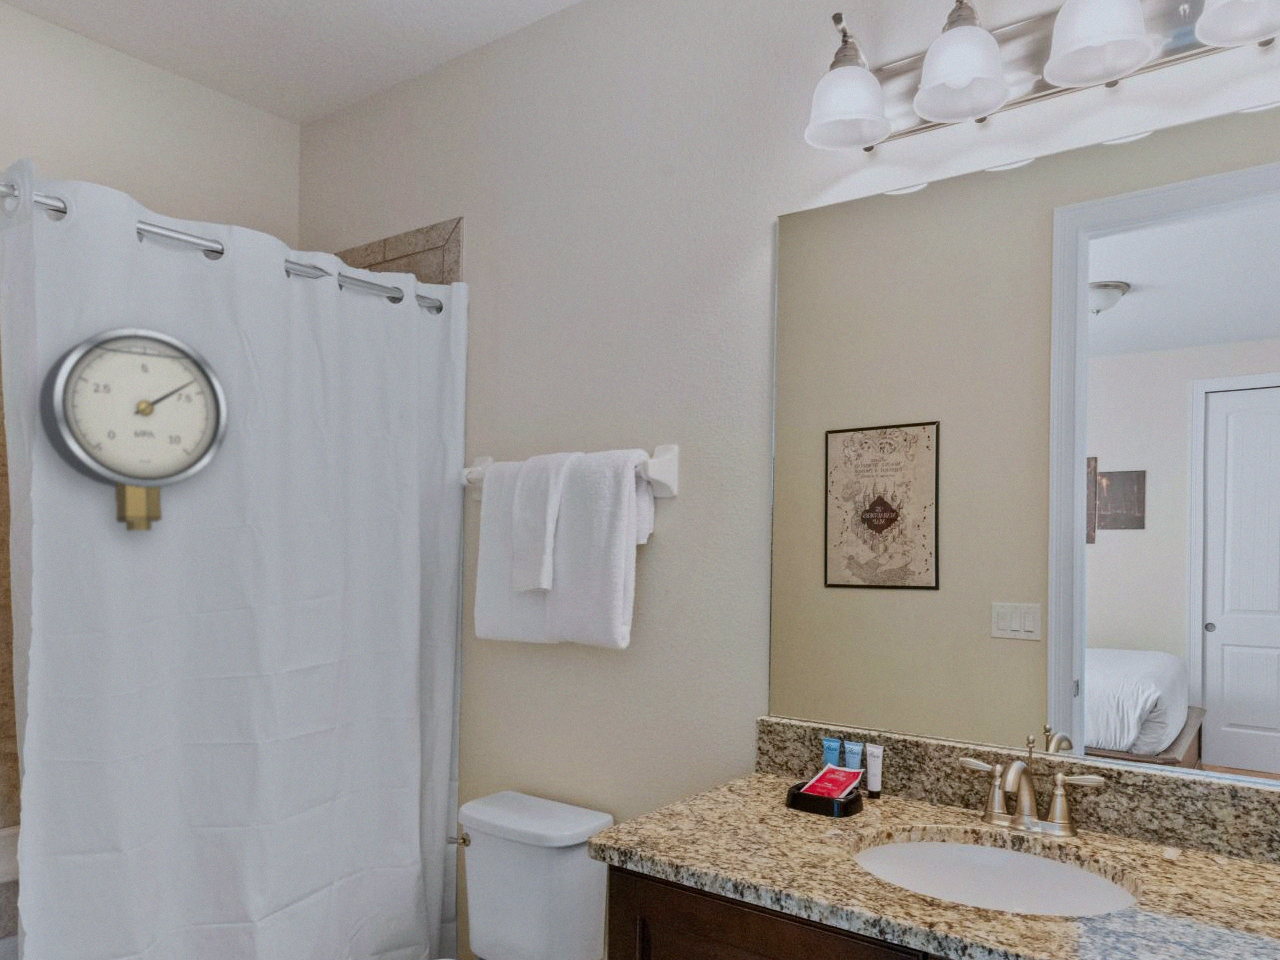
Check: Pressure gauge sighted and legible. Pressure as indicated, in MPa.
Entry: 7 MPa
